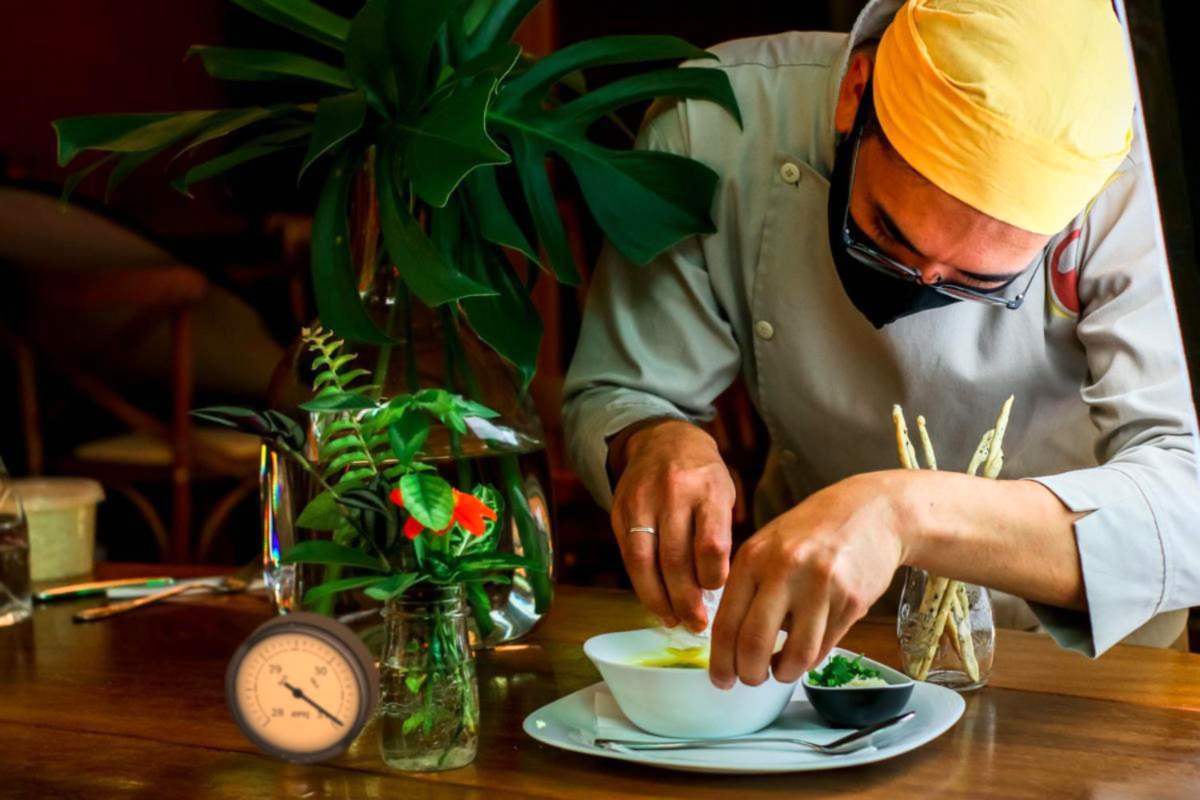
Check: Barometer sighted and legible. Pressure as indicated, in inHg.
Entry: 30.9 inHg
